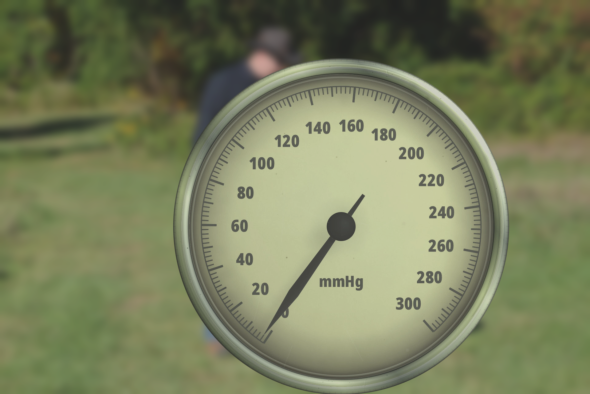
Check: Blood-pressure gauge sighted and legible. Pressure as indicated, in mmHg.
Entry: 2 mmHg
